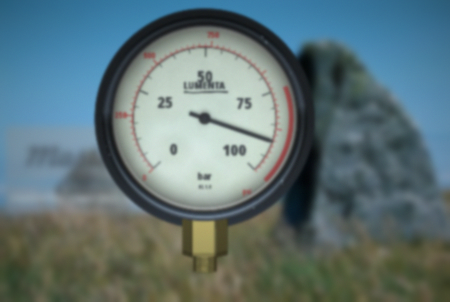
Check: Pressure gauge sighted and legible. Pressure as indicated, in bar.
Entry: 90 bar
